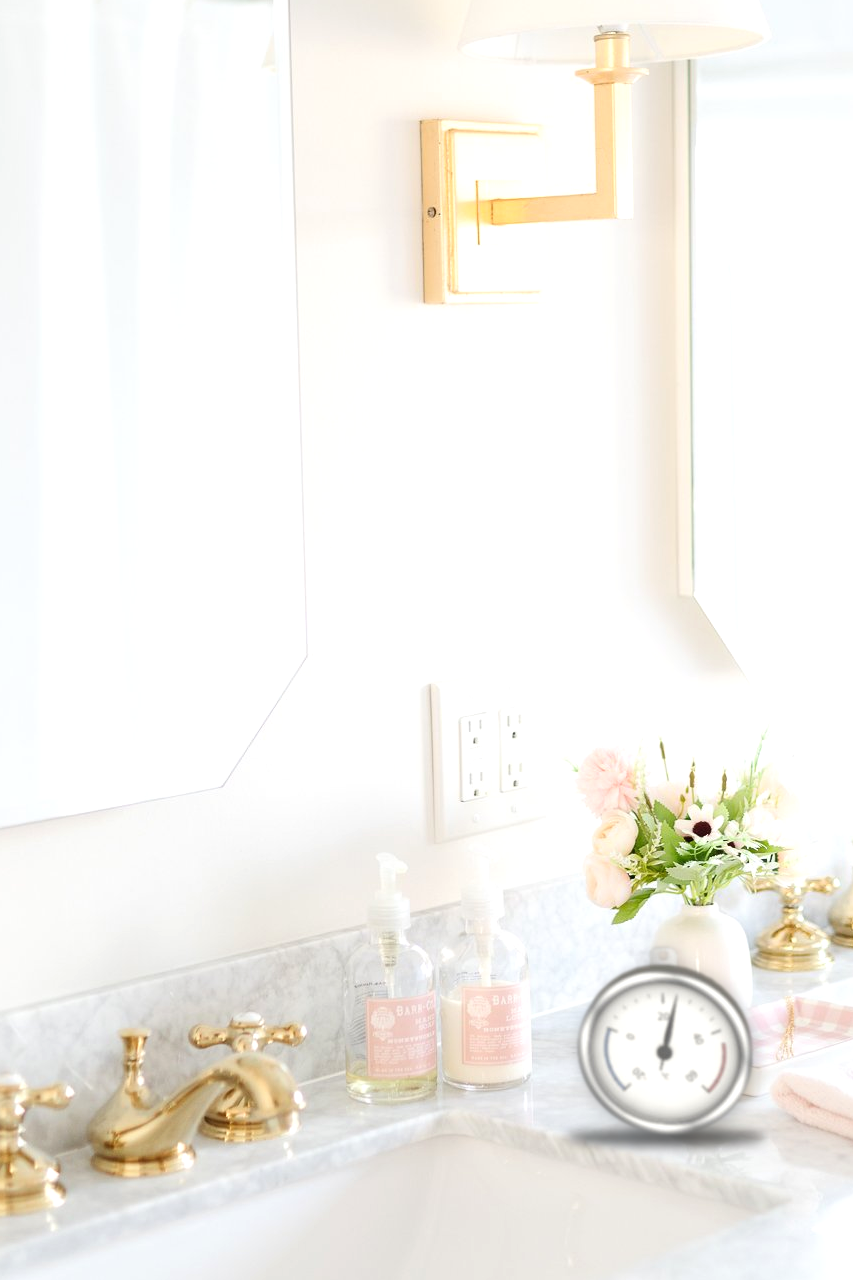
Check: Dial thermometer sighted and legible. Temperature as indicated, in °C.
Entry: 24 °C
